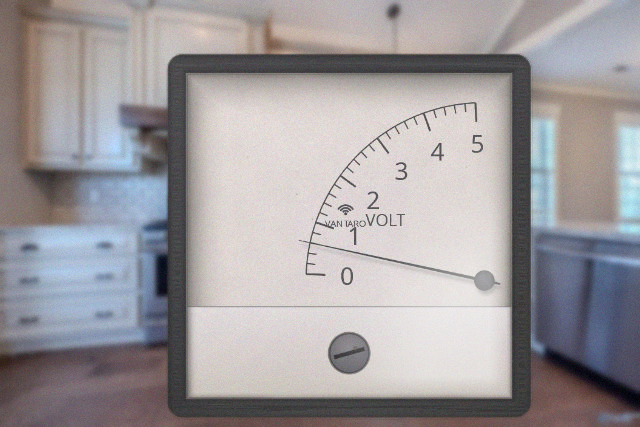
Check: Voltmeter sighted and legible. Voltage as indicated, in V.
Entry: 0.6 V
